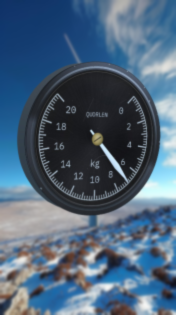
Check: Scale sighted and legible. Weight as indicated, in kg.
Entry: 7 kg
